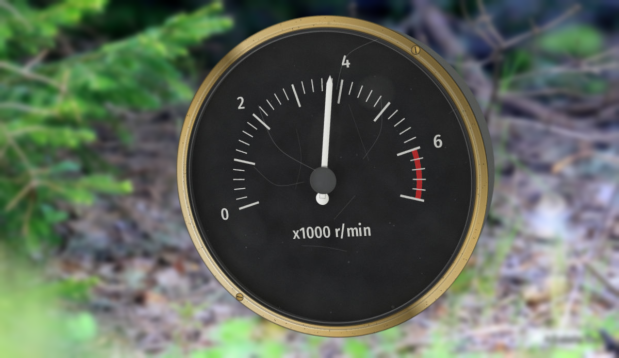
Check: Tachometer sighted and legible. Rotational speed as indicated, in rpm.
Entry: 3800 rpm
